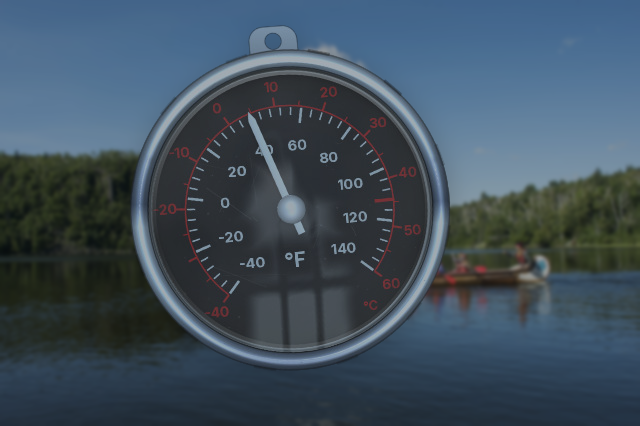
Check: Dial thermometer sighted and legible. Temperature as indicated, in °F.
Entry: 40 °F
